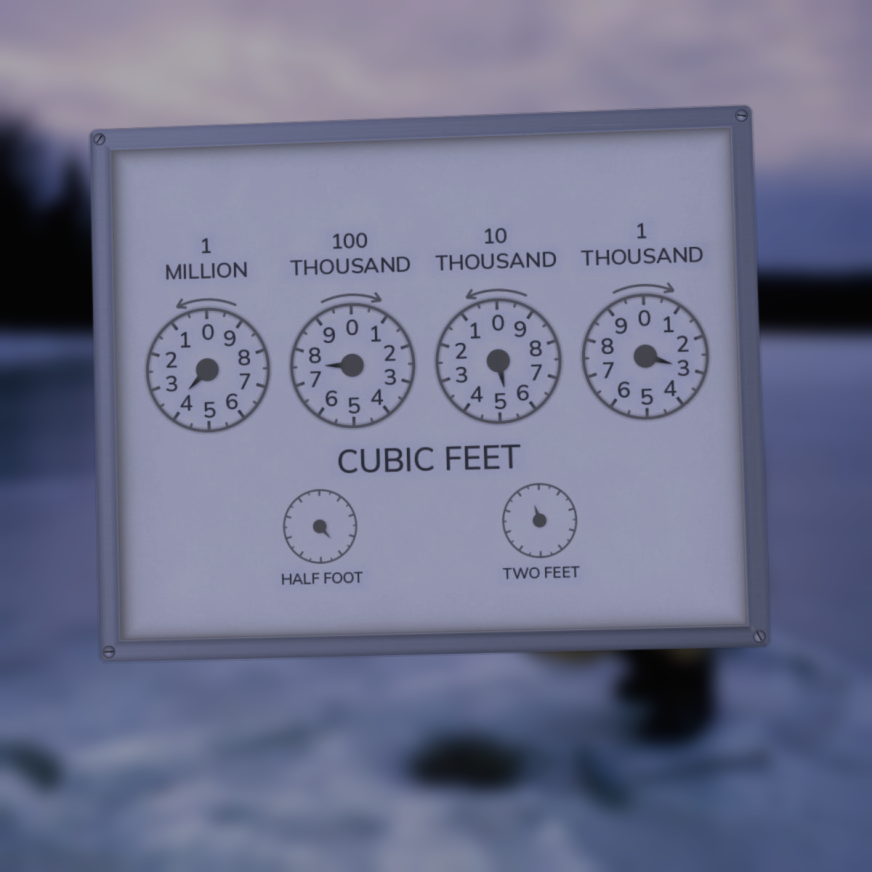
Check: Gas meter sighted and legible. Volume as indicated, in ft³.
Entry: 375300 ft³
